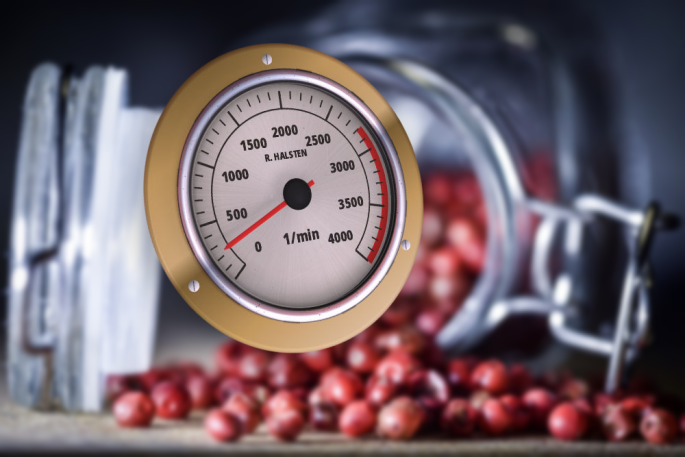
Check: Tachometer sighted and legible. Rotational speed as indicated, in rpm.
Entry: 250 rpm
